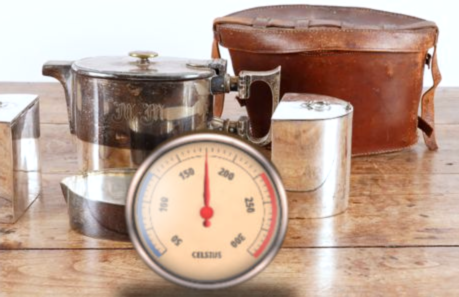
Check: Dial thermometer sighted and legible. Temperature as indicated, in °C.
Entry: 175 °C
